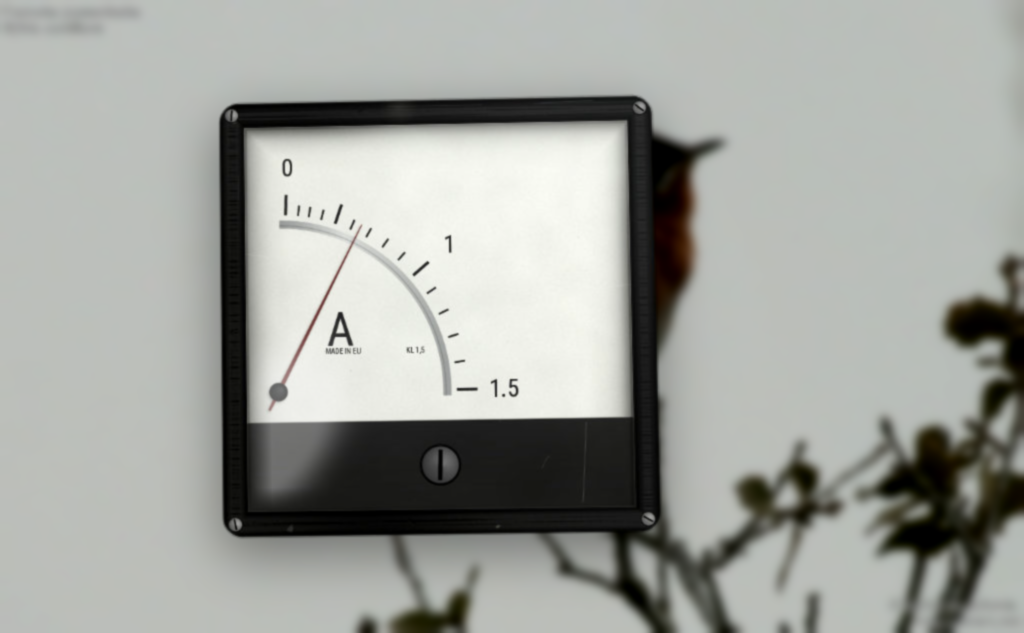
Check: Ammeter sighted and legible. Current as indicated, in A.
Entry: 0.65 A
